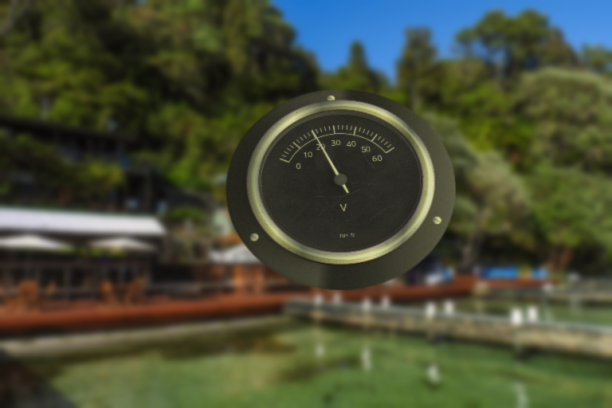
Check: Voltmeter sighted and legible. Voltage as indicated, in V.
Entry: 20 V
